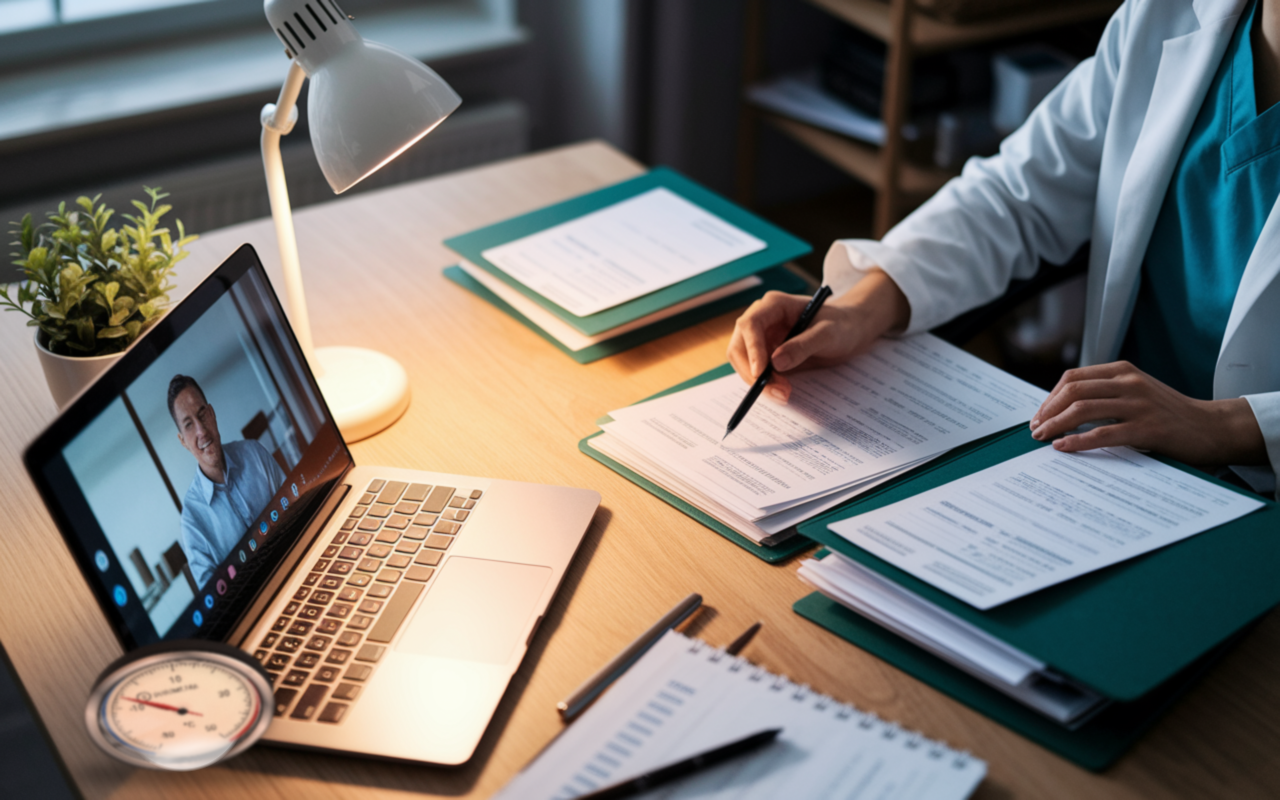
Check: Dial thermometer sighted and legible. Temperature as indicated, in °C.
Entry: -5 °C
